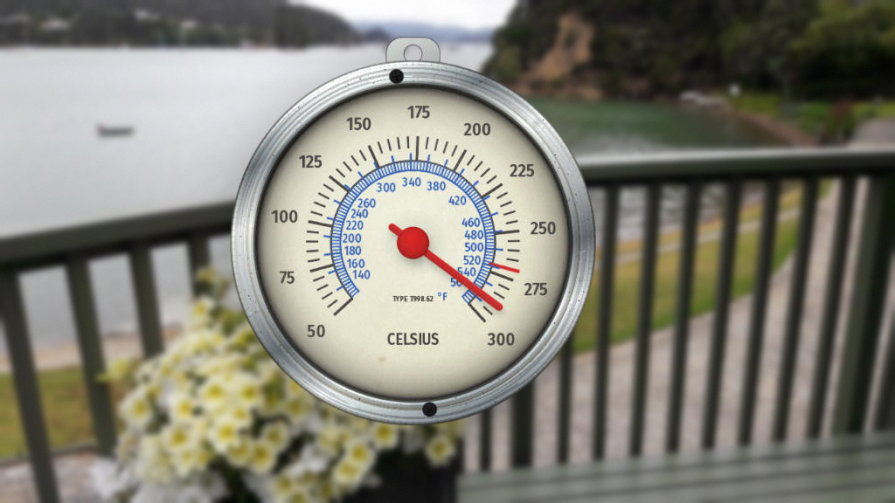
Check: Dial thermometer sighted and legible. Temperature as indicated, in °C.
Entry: 290 °C
